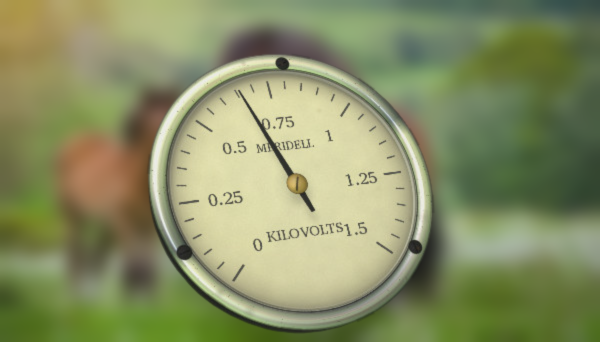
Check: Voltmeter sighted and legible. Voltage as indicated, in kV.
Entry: 0.65 kV
